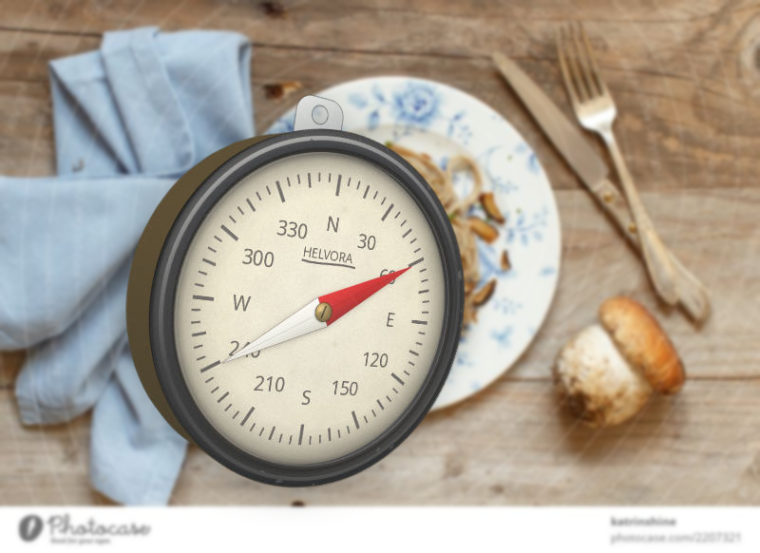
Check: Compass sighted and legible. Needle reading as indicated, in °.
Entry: 60 °
